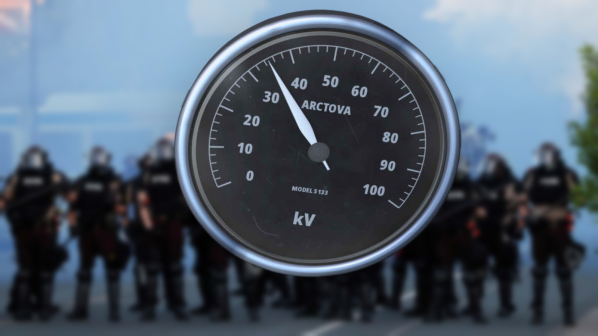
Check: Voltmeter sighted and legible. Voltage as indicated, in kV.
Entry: 35 kV
